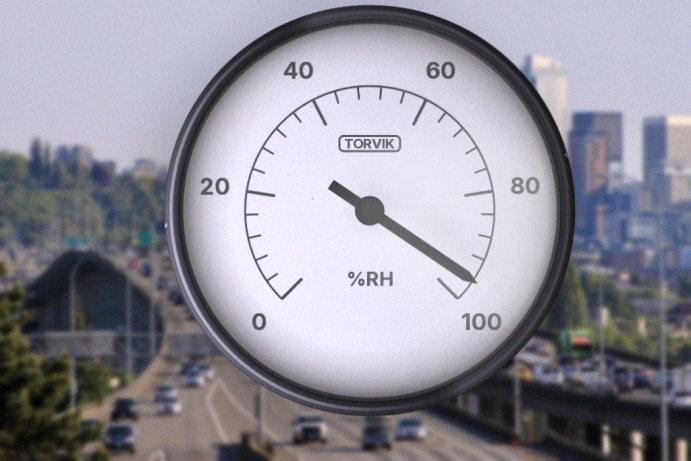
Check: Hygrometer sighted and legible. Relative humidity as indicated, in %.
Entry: 96 %
